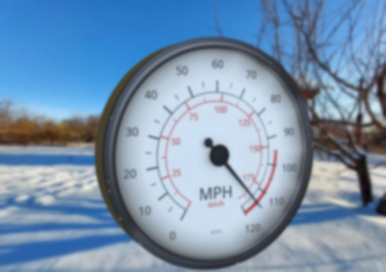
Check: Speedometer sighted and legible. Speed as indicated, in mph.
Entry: 115 mph
